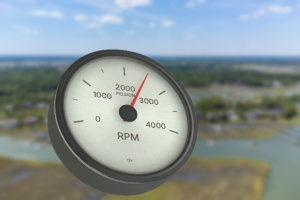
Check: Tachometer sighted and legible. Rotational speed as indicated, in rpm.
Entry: 2500 rpm
